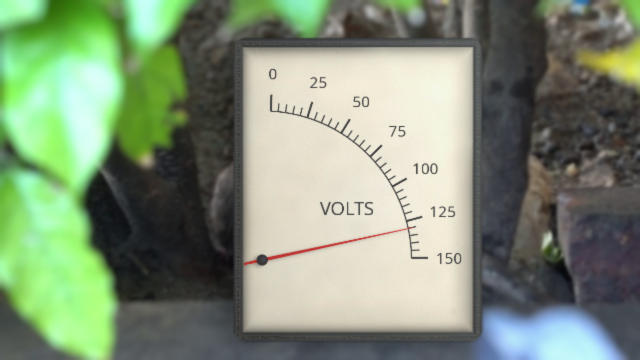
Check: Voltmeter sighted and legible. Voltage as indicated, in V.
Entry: 130 V
